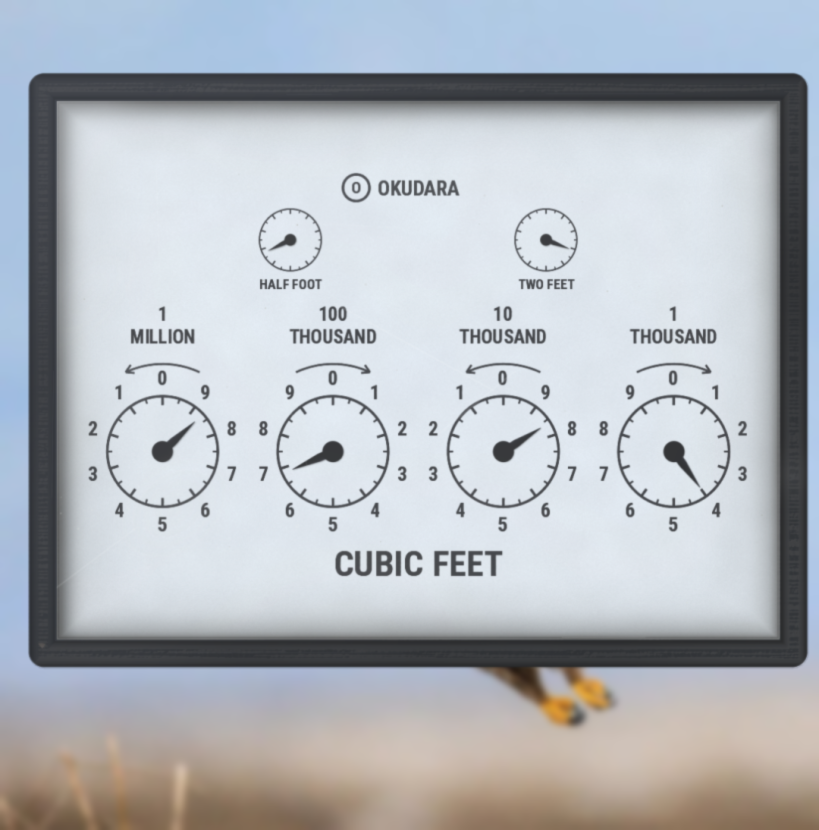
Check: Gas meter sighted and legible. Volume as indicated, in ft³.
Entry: 868400 ft³
